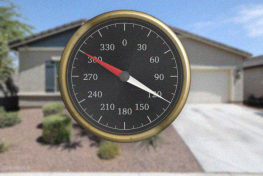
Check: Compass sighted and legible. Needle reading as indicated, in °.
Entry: 300 °
